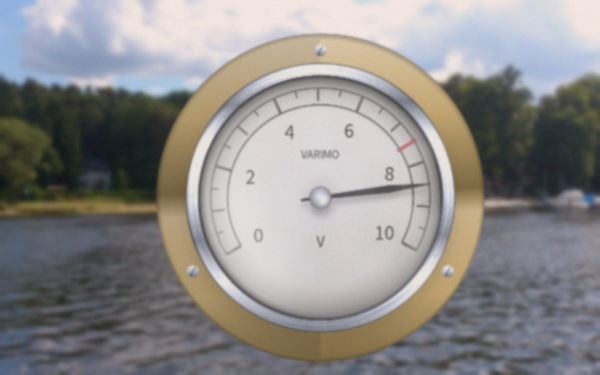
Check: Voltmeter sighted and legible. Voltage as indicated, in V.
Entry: 8.5 V
